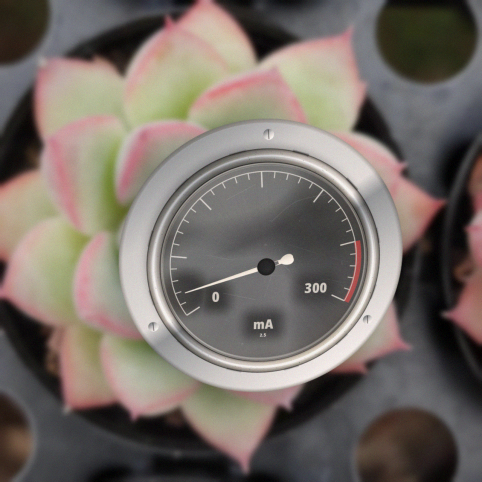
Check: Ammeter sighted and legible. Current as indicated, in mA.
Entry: 20 mA
